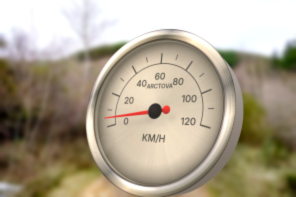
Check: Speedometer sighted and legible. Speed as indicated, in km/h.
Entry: 5 km/h
